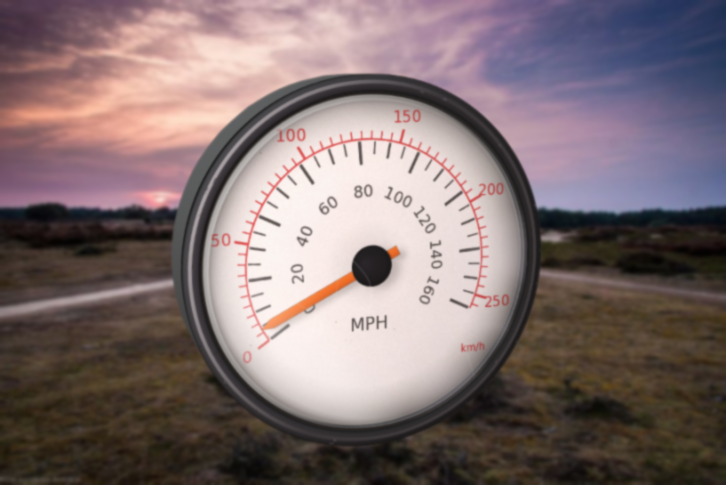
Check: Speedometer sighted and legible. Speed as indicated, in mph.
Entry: 5 mph
